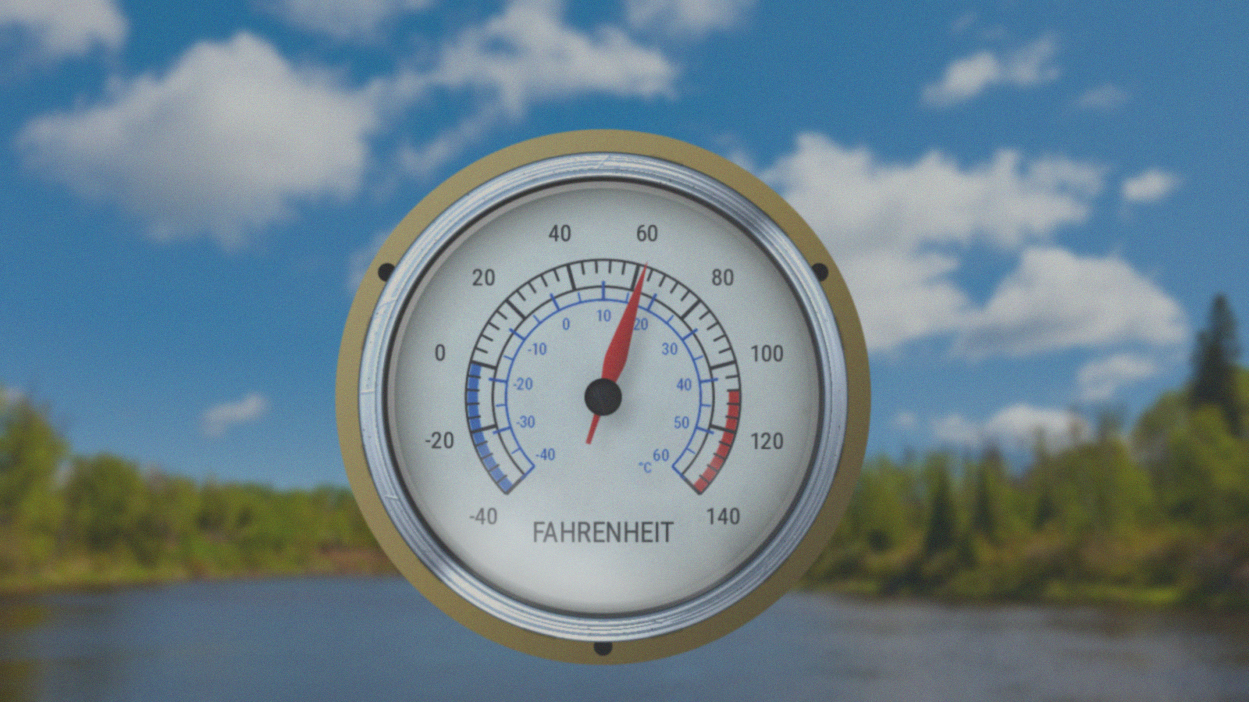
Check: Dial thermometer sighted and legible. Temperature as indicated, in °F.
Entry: 62 °F
